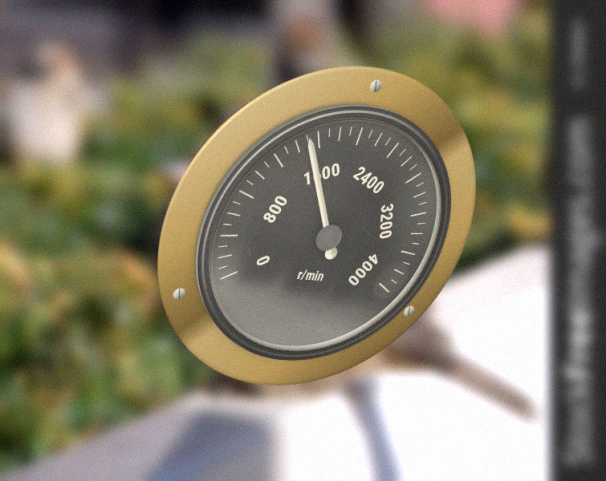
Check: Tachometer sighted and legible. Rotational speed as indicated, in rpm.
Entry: 1500 rpm
